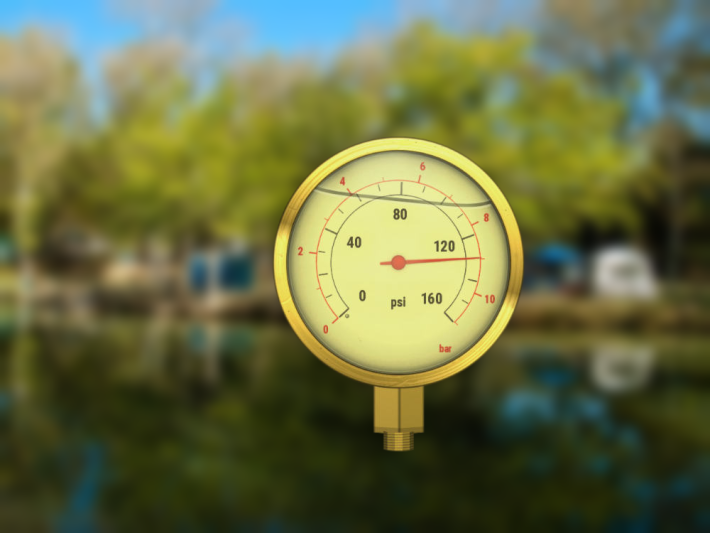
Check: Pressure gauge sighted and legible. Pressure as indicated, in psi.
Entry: 130 psi
